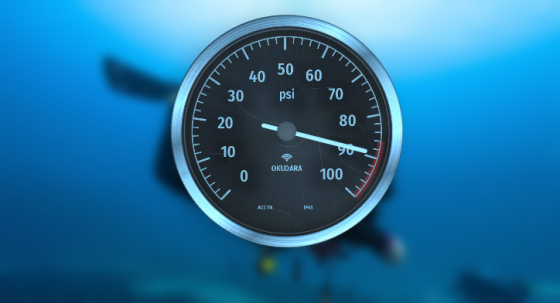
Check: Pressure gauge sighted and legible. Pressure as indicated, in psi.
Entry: 89 psi
